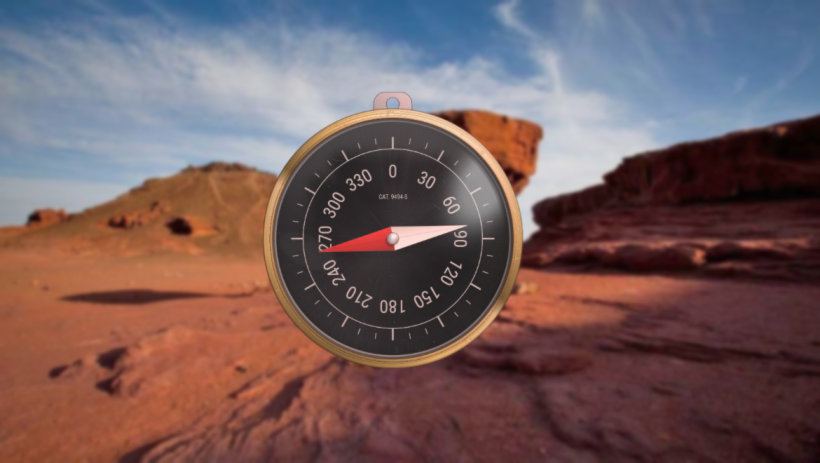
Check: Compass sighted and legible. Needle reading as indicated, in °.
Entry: 260 °
